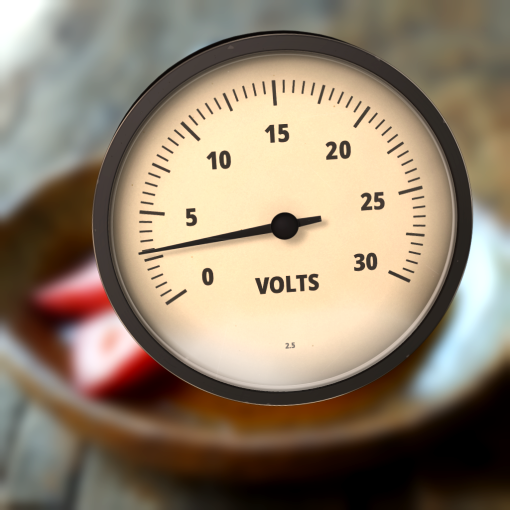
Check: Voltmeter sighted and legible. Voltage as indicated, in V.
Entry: 3 V
